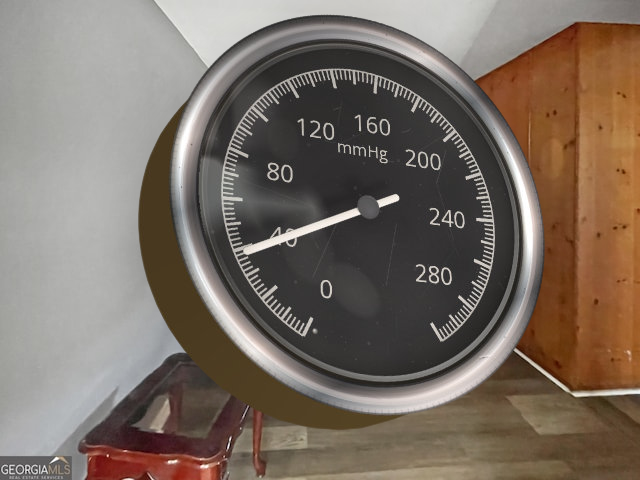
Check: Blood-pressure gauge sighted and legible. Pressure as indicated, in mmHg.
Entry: 38 mmHg
